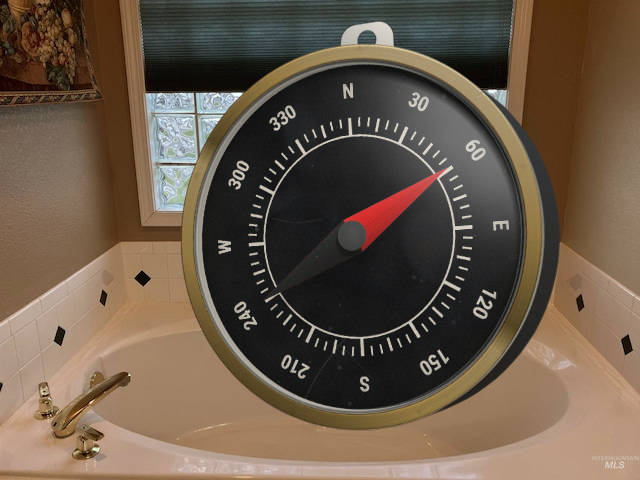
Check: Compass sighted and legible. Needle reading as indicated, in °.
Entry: 60 °
